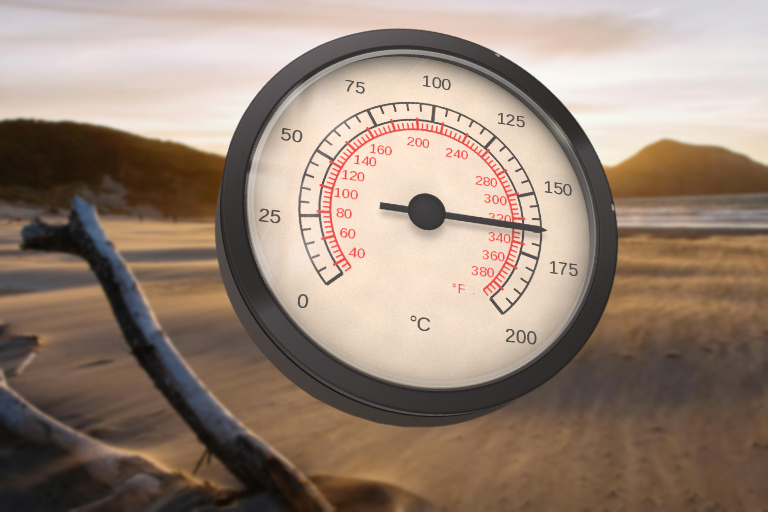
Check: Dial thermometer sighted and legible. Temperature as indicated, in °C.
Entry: 165 °C
